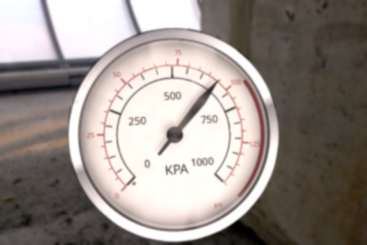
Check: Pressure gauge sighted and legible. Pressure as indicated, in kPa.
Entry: 650 kPa
